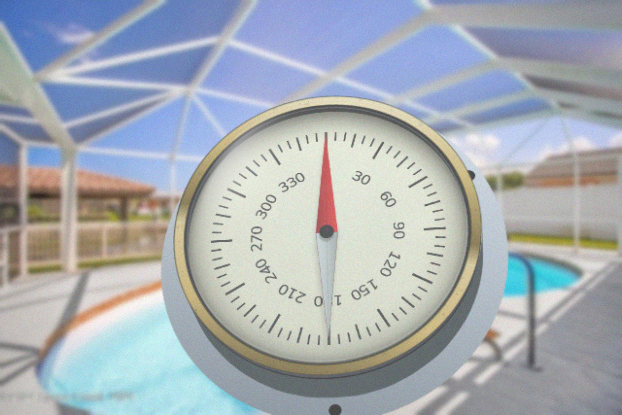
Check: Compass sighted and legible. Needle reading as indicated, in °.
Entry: 0 °
